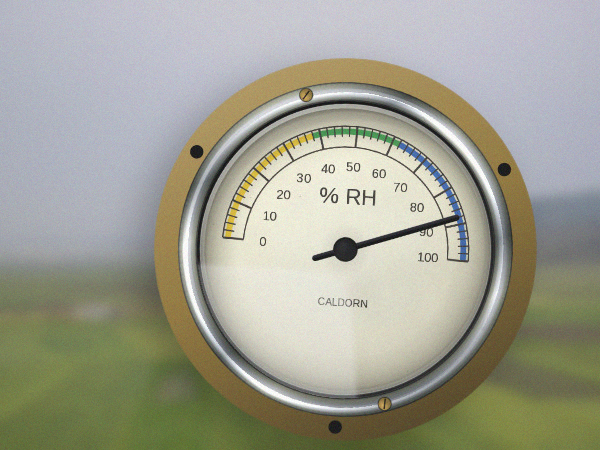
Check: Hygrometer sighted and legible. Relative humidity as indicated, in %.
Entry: 88 %
